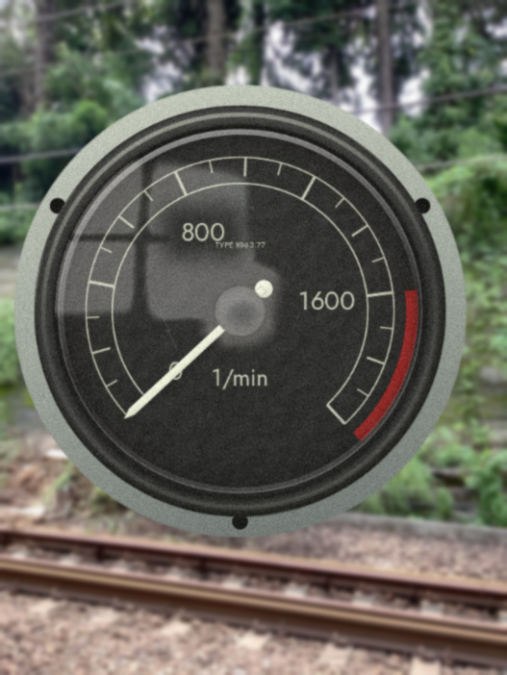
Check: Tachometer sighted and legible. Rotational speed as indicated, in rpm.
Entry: 0 rpm
